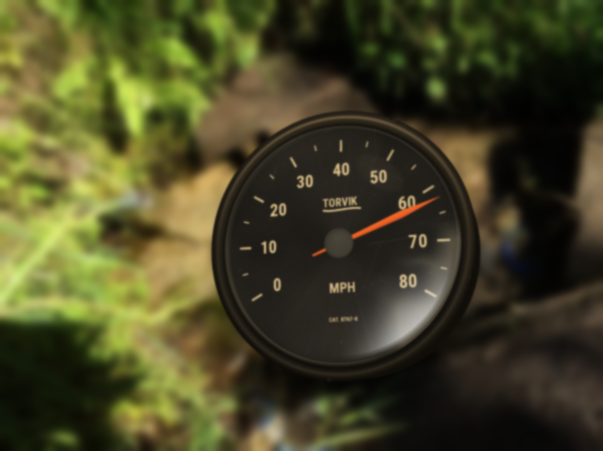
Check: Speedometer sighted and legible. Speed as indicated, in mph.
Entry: 62.5 mph
